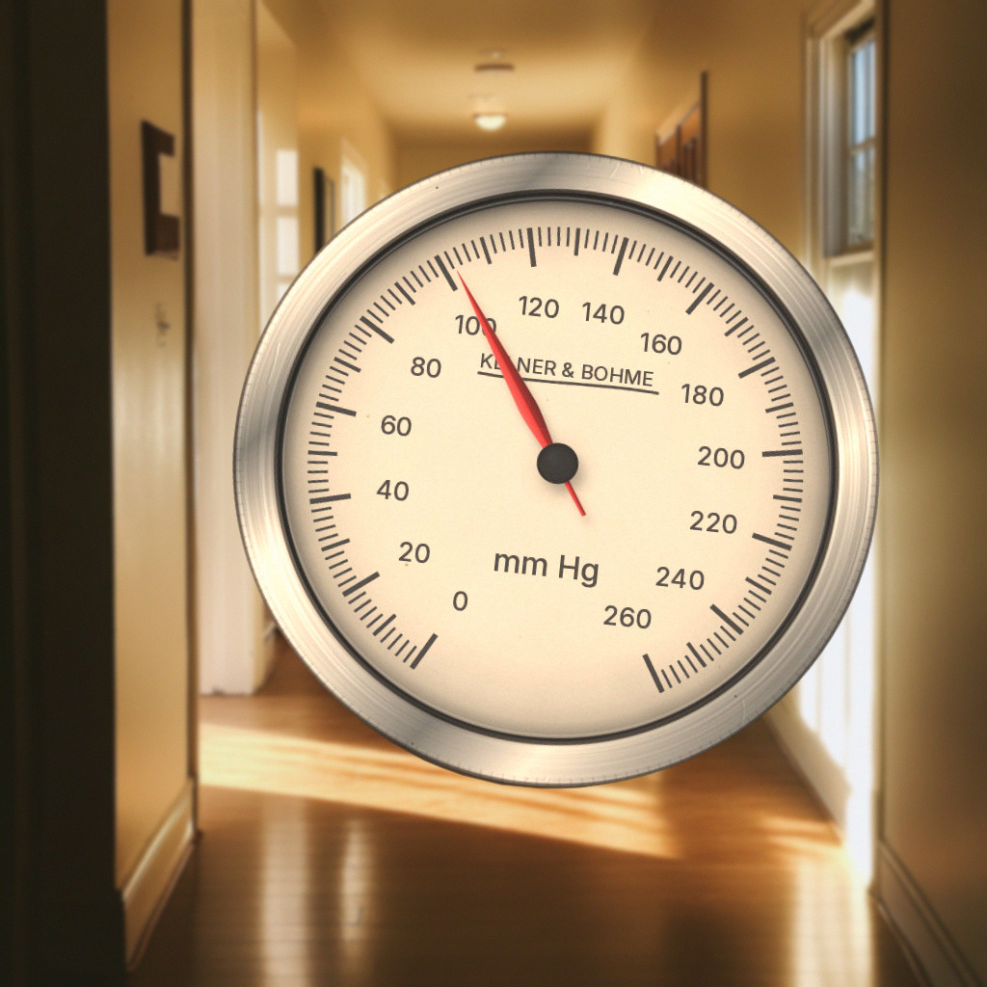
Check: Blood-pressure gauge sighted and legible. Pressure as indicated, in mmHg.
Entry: 102 mmHg
